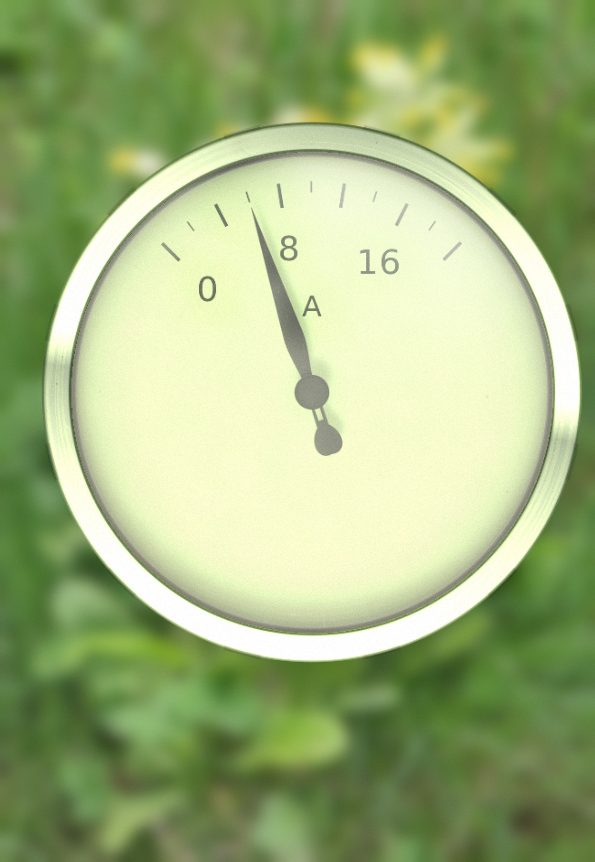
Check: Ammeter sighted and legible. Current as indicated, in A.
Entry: 6 A
